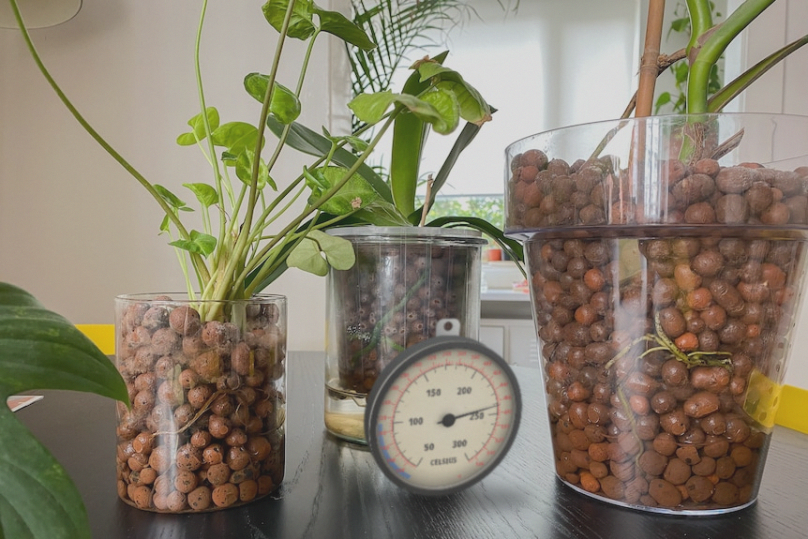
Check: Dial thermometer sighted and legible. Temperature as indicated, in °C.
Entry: 240 °C
